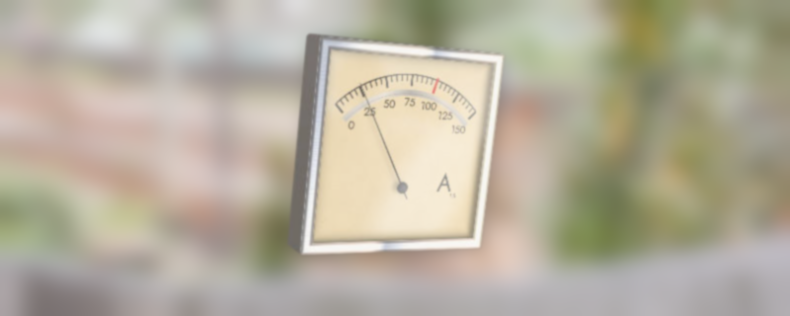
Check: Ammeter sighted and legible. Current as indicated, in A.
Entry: 25 A
